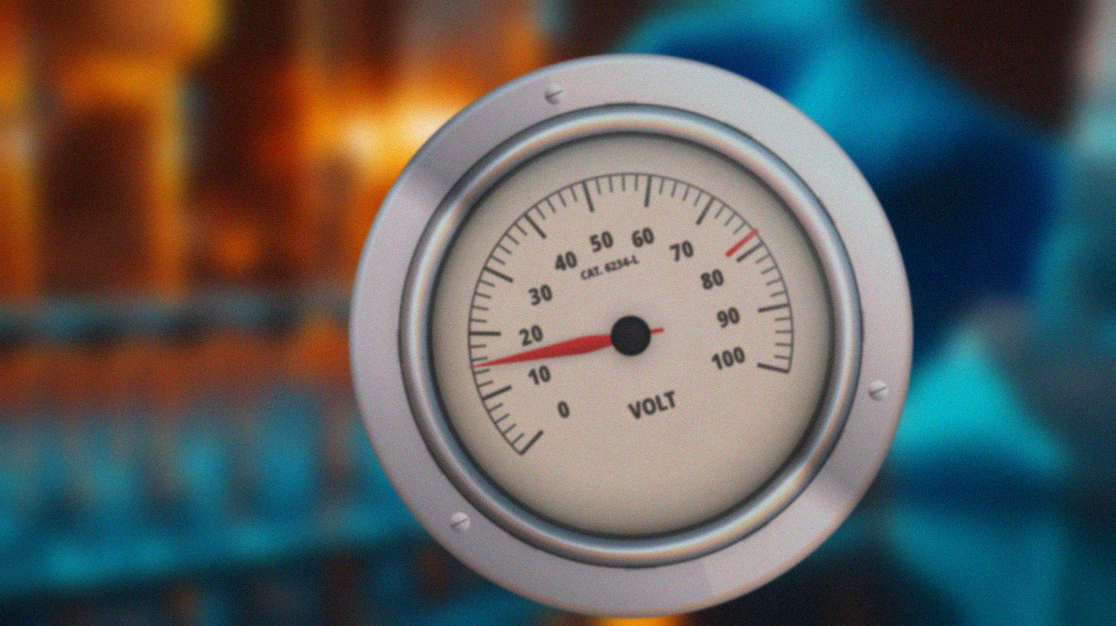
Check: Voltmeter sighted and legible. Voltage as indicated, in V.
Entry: 15 V
